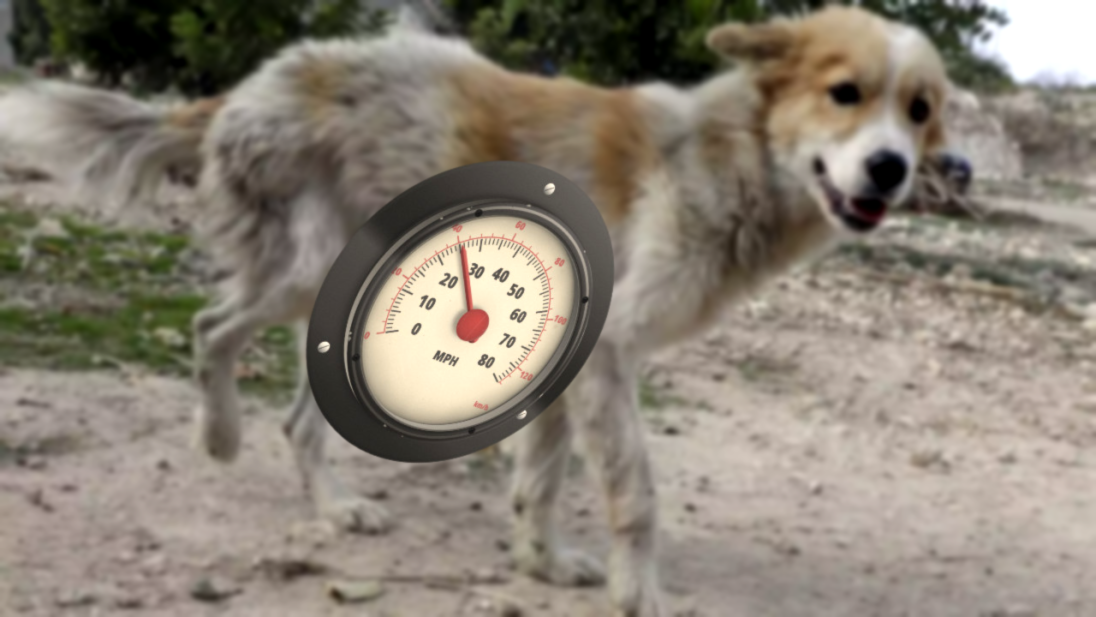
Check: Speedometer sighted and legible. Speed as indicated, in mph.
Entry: 25 mph
